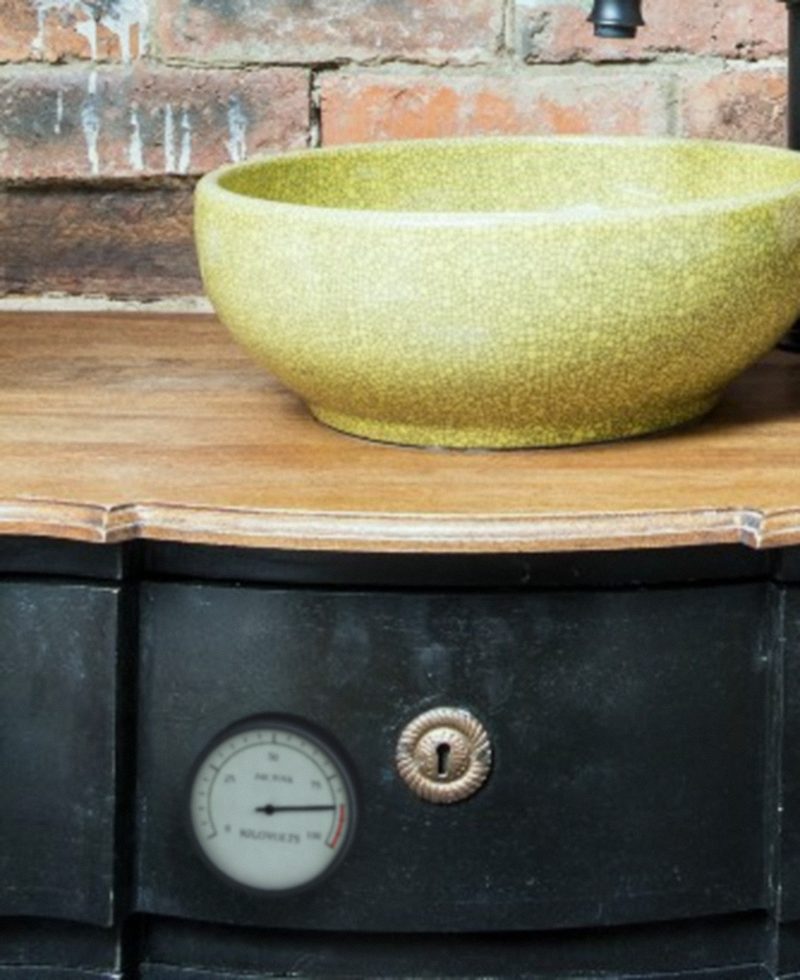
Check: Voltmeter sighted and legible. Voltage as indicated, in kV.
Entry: 85 kV
